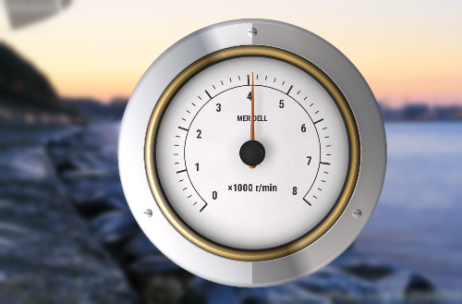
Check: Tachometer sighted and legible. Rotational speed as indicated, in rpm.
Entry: 4100 rpm
